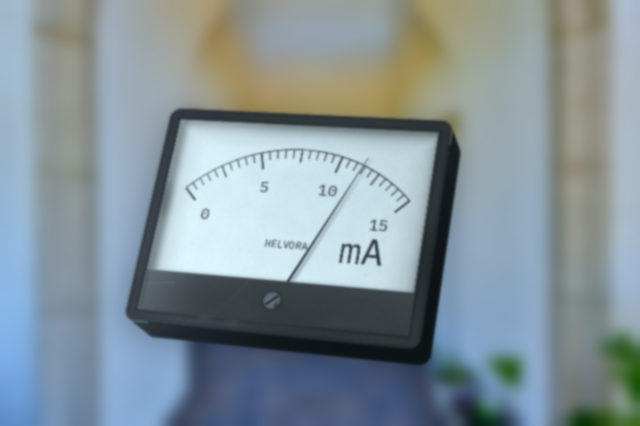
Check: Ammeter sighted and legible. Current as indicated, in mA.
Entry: 11.5 mA
